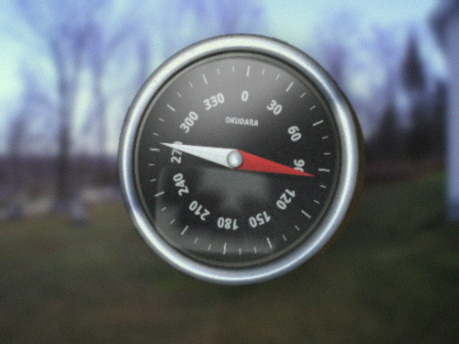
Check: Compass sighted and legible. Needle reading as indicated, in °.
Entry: 95 °
